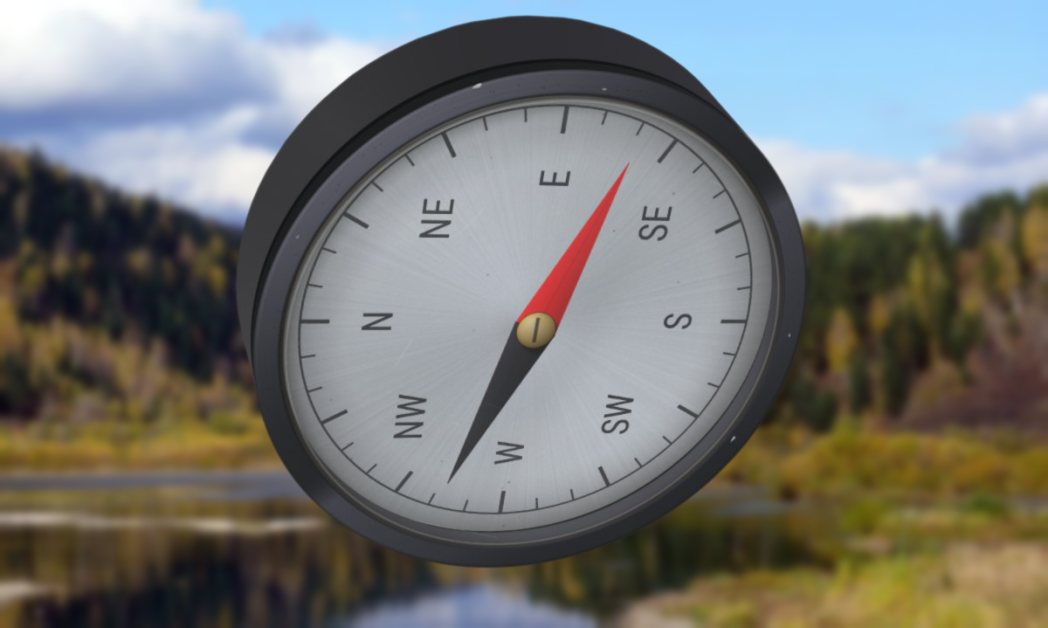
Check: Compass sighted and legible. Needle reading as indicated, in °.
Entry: 110 °
